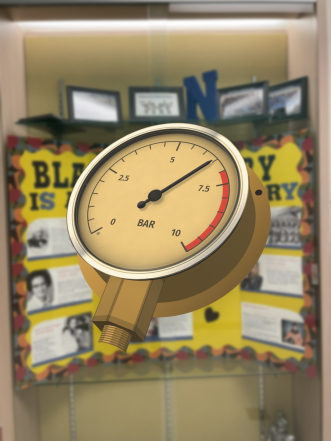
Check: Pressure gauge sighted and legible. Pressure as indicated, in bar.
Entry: 6.5 bar
